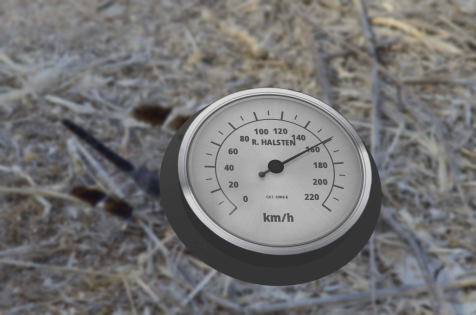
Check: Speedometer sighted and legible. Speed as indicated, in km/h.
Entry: 160 km/h
